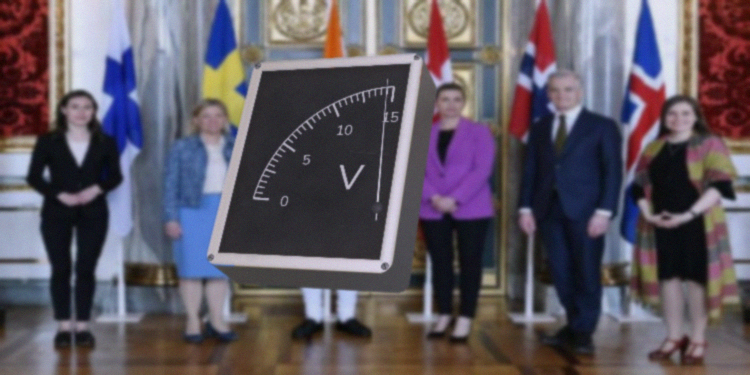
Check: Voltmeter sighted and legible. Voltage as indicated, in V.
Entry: 14.5 V
